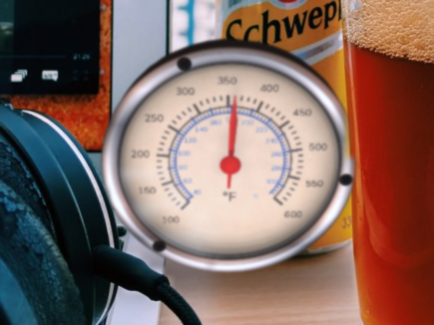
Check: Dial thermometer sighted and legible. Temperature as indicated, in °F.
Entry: 360 °F
